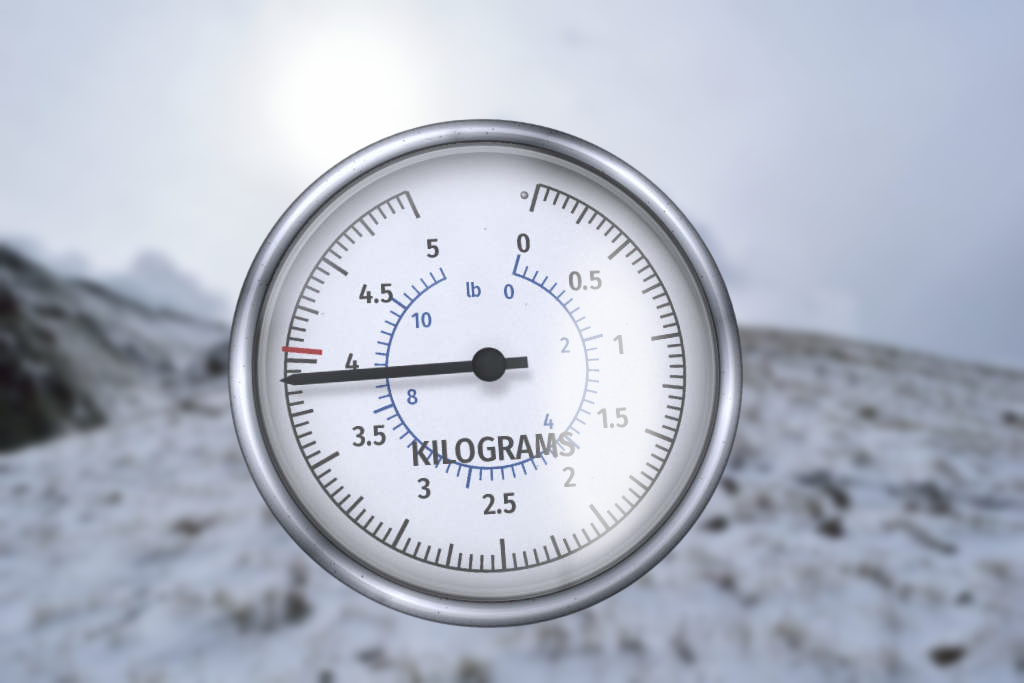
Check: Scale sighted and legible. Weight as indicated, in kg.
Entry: 3.9 kg
